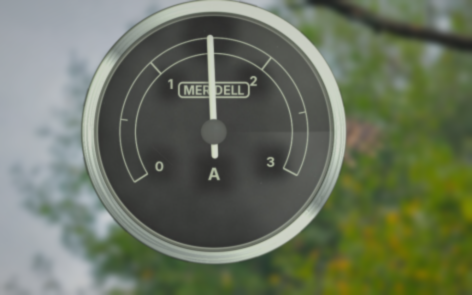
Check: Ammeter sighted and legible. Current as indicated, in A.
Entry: 1.5 A
